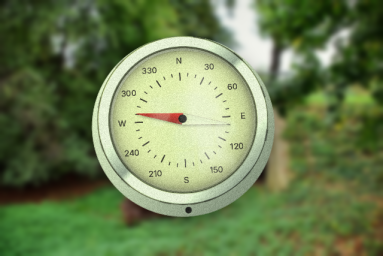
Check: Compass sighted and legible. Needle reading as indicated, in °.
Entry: 280 °
